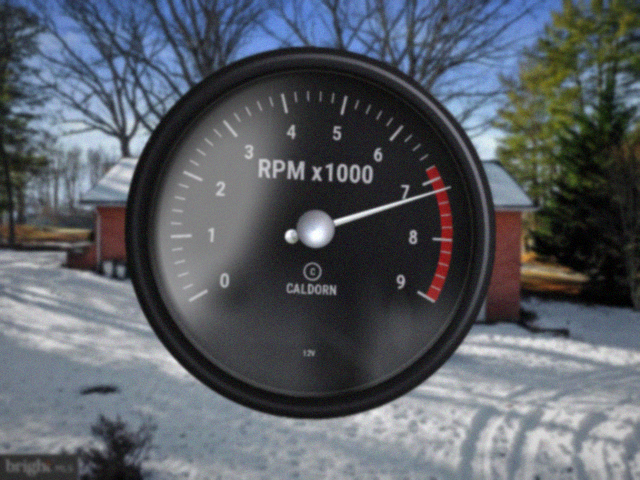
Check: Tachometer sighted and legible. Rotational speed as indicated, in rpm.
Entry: 7200 rpm
